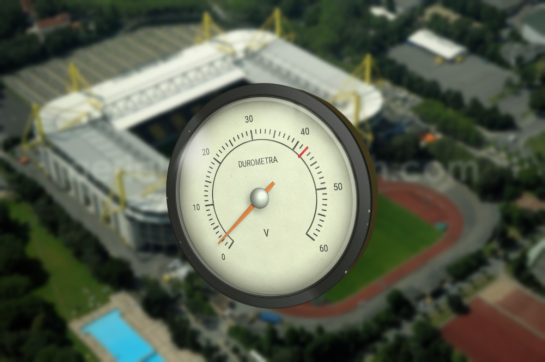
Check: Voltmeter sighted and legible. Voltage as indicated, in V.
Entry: 2 V
